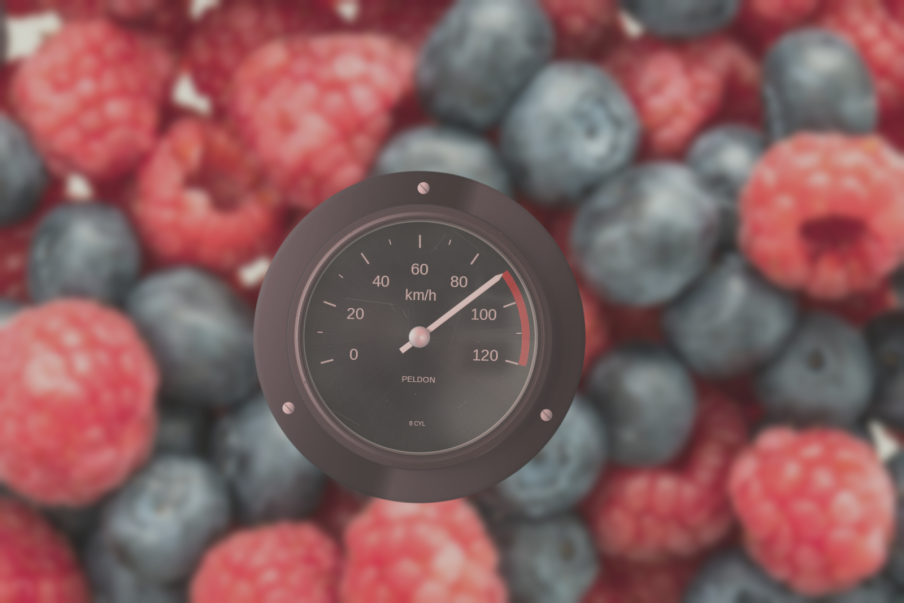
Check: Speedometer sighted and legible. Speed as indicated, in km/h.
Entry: 90 km/h
